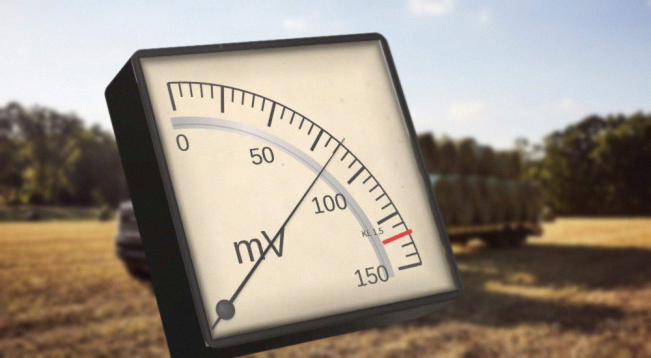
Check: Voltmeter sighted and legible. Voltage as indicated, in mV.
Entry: 85 mV
